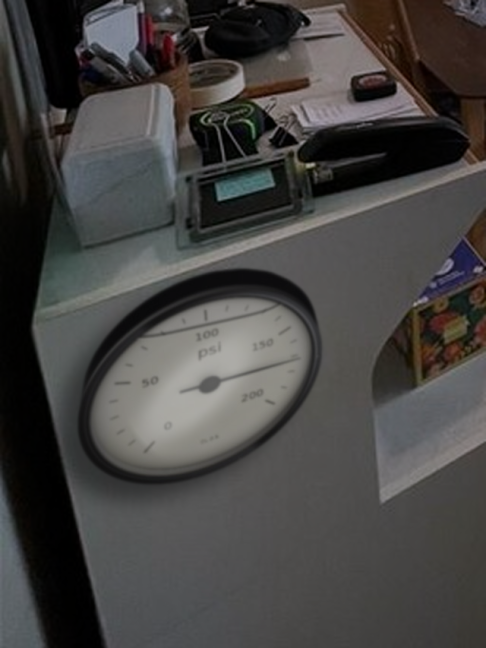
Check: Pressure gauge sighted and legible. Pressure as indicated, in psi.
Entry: 170 psi
